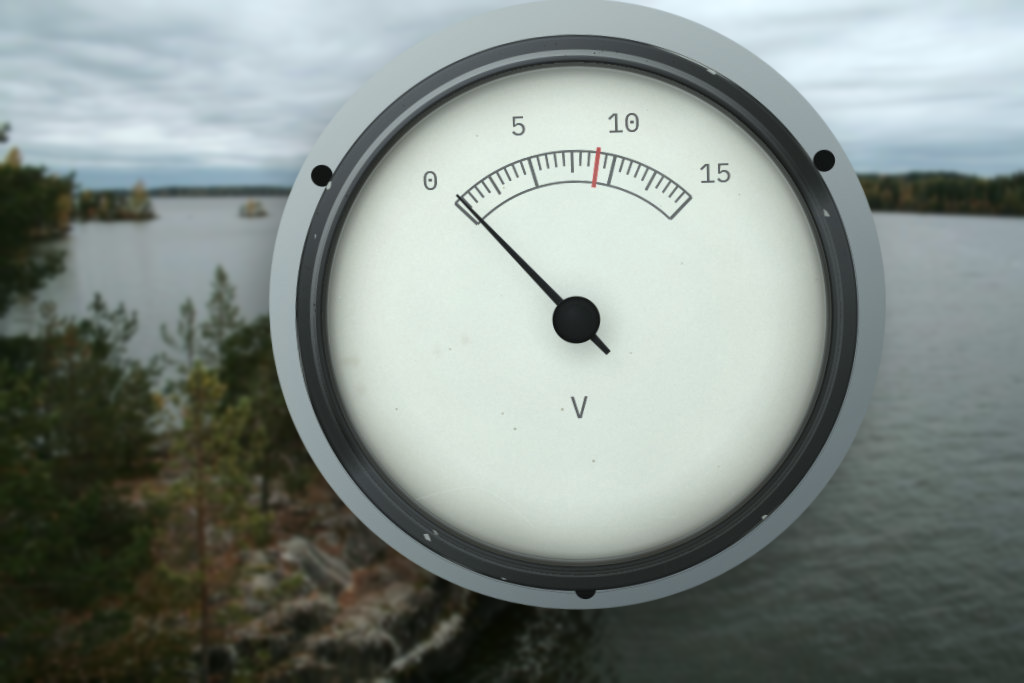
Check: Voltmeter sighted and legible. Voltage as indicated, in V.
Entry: 0.5 V
